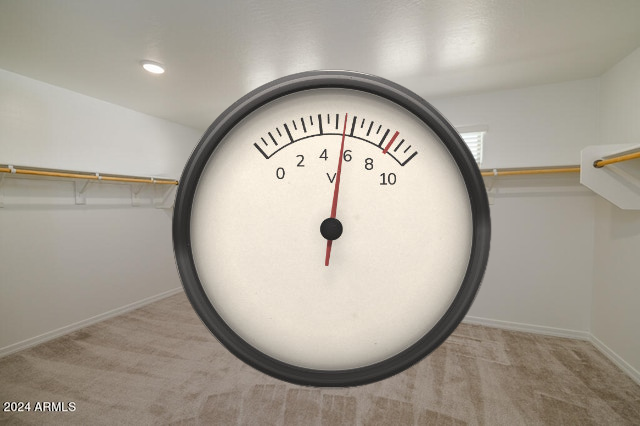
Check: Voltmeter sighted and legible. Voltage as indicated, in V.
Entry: 5.5 V
